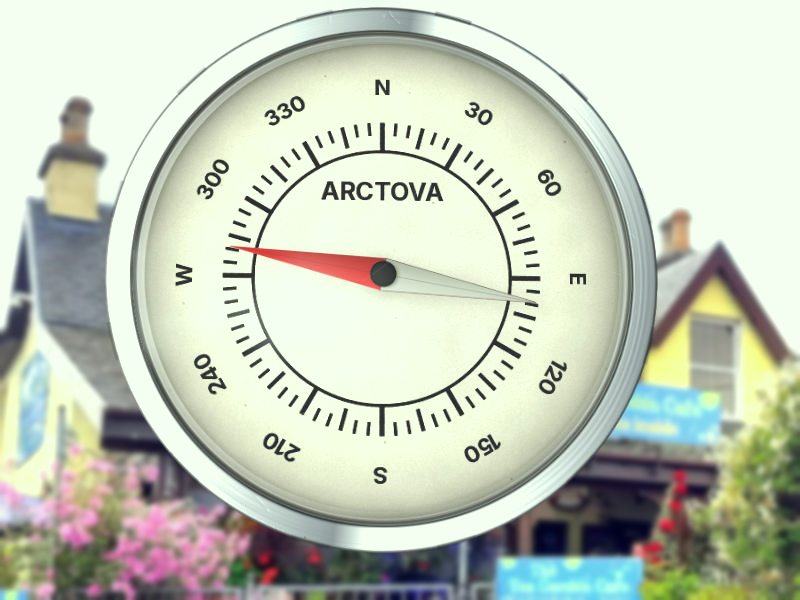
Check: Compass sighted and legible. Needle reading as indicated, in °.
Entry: 280 °
